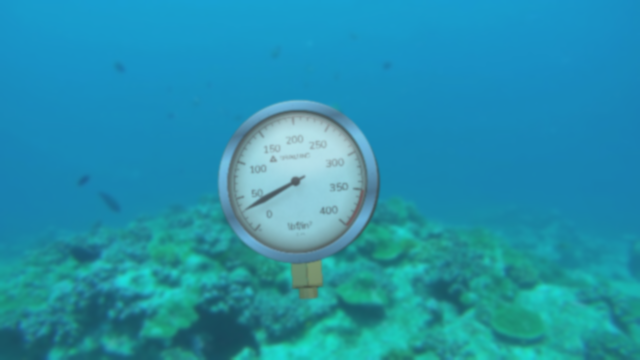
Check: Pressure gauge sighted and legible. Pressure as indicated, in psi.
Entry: 30 psi
